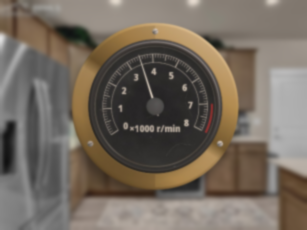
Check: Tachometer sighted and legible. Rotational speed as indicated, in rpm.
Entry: 3500 rpm
